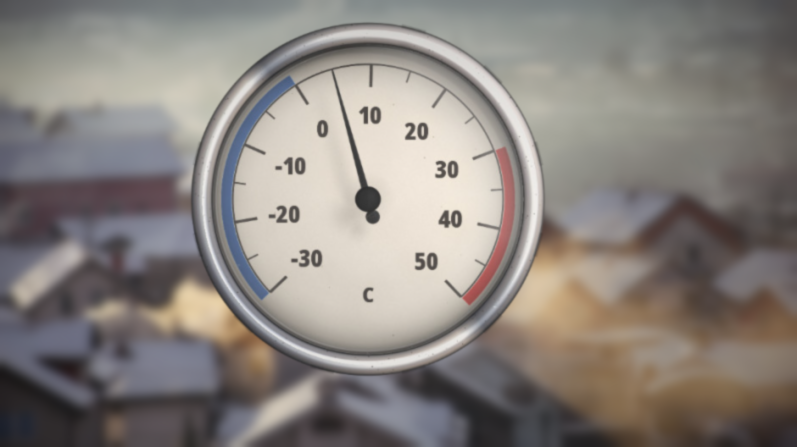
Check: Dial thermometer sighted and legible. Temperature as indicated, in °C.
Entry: 5 °C
